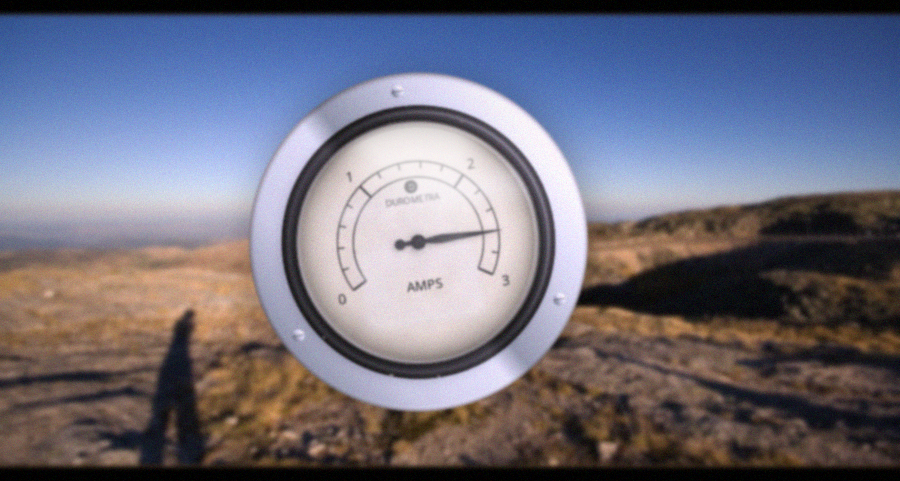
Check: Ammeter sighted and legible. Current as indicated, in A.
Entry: 2.6 A
